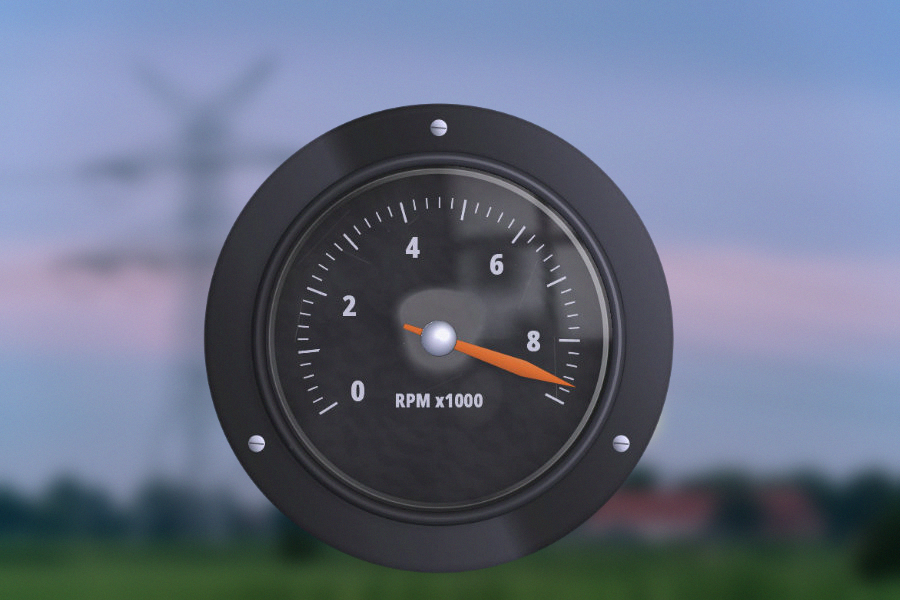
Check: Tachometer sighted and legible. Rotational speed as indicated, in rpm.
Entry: 8700 rpm
